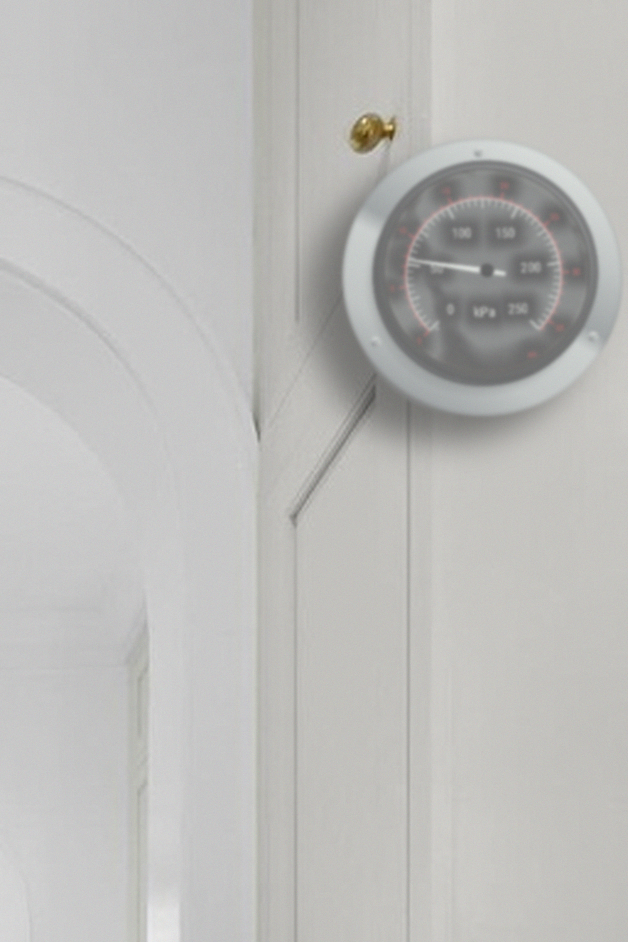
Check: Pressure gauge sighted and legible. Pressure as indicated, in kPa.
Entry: 50 kPa
